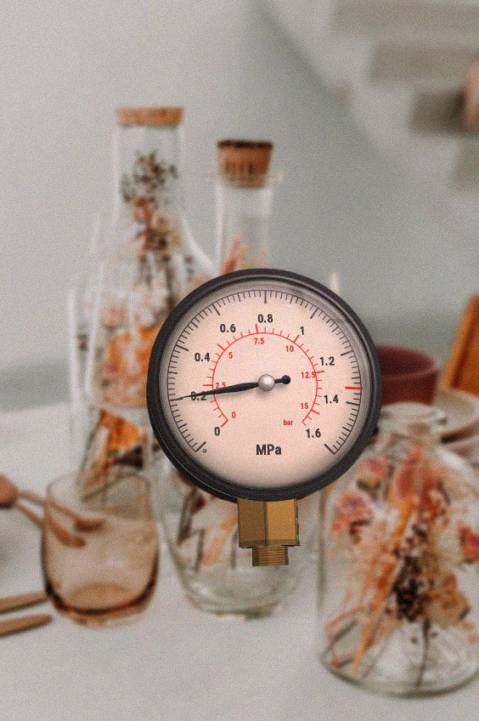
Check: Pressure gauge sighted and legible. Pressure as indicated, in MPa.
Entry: 0.2 MPa
